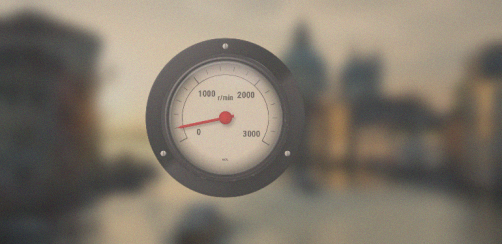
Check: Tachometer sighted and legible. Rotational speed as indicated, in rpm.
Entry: 200 rpm
